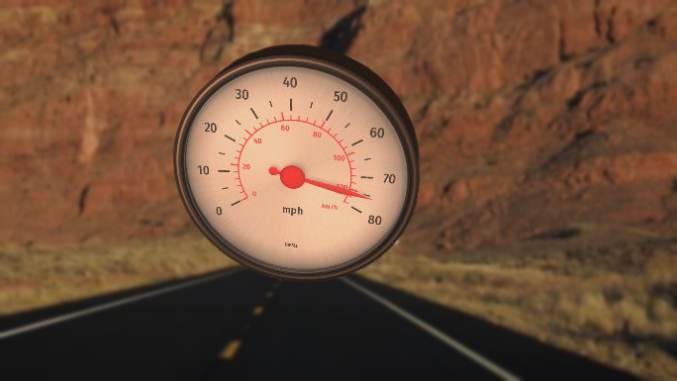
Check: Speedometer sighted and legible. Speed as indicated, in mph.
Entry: 75 mph
